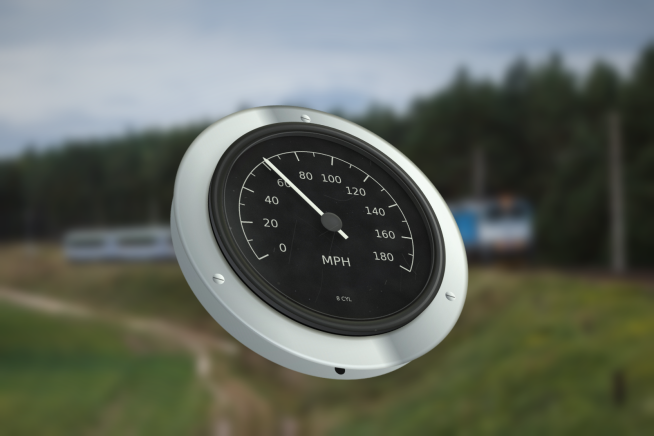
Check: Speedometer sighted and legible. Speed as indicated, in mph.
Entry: 60 mph
